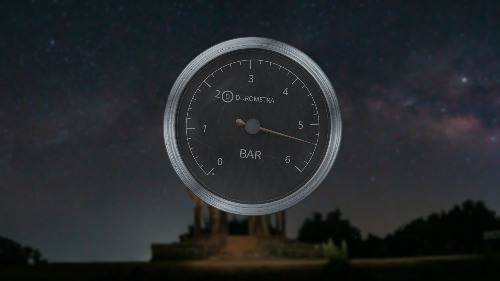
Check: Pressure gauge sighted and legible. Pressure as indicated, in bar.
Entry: 5.4 bar
